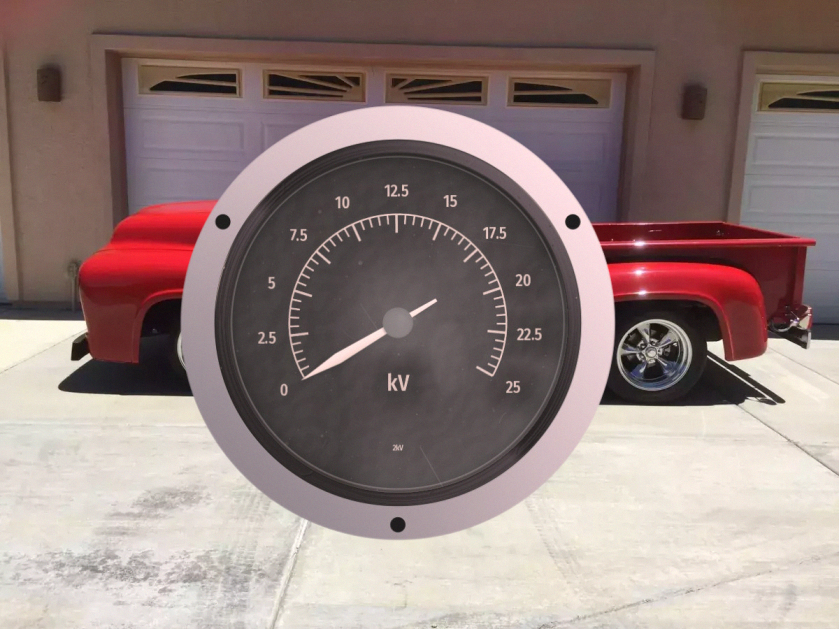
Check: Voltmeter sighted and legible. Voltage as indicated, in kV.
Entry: 0 kV
